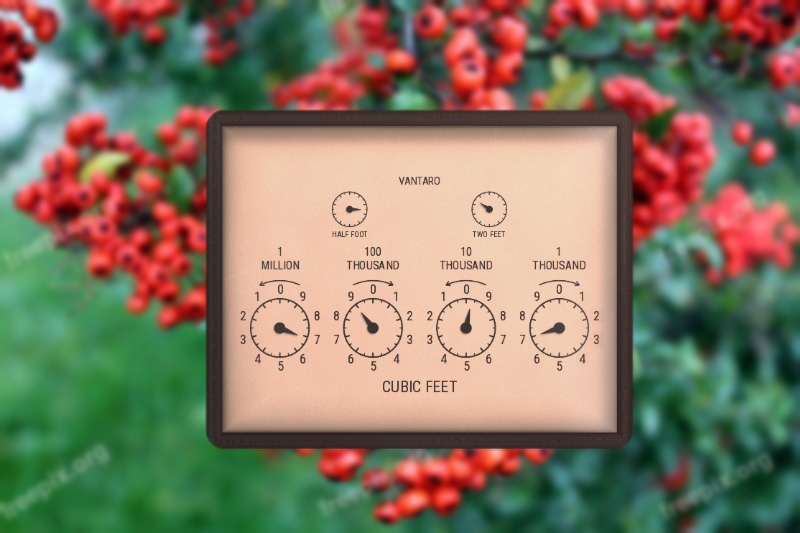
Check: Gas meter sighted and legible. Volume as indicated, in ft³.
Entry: 689700 ft³
